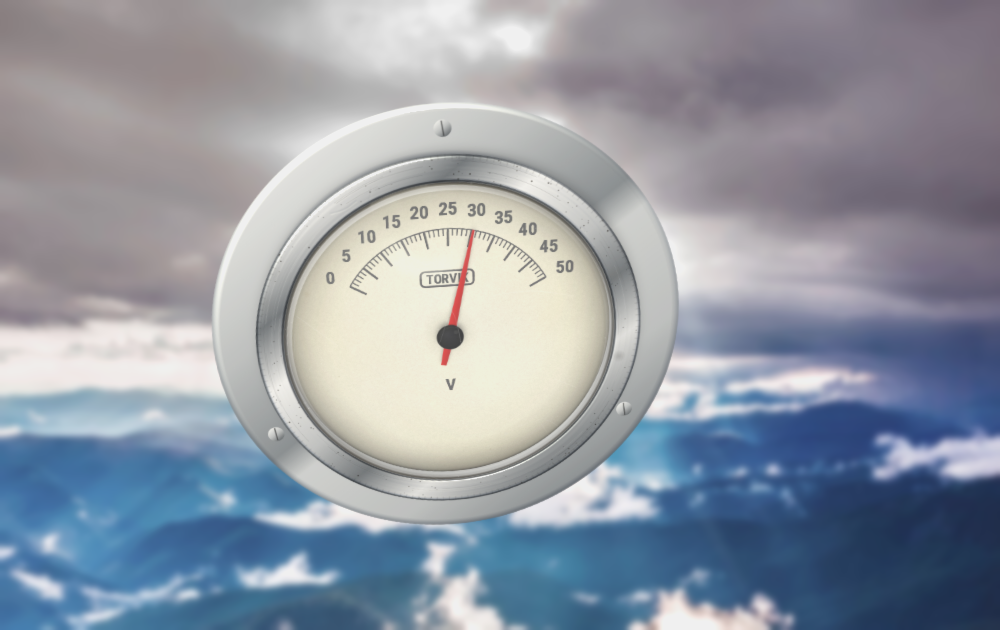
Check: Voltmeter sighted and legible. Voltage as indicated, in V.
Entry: 30 V
